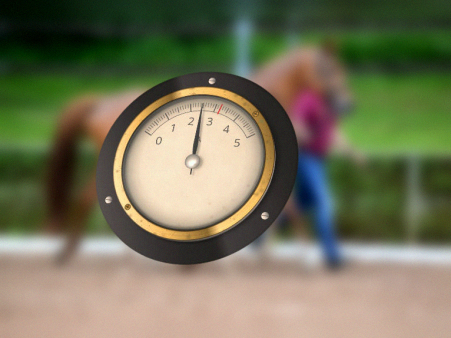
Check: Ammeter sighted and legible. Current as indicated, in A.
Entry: 2.5 A
